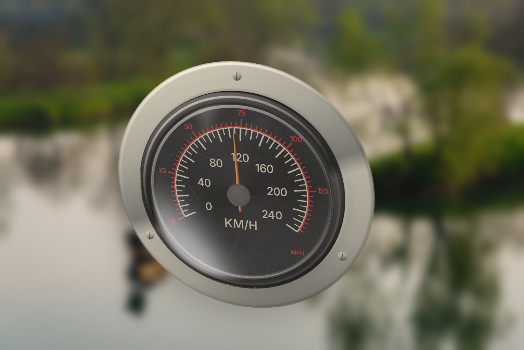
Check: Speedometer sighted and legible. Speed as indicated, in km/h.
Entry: 115 km/h
